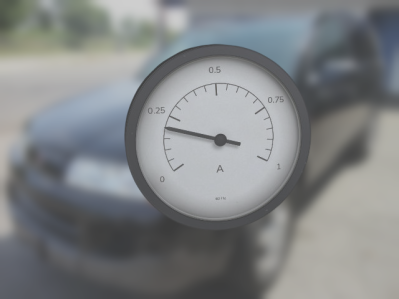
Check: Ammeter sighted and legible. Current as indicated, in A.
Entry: 0.2 A
